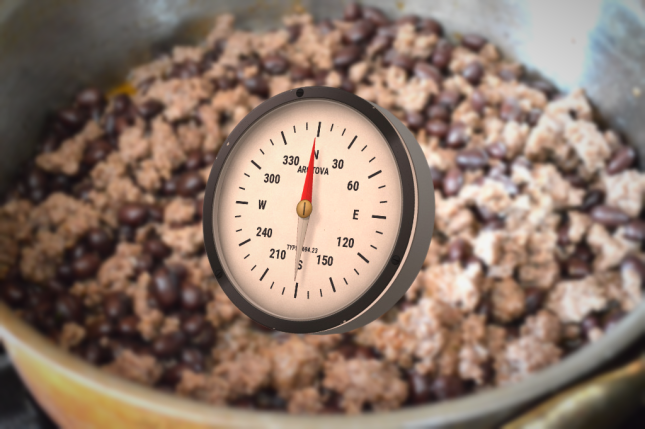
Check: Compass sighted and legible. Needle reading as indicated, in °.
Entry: 0 °
